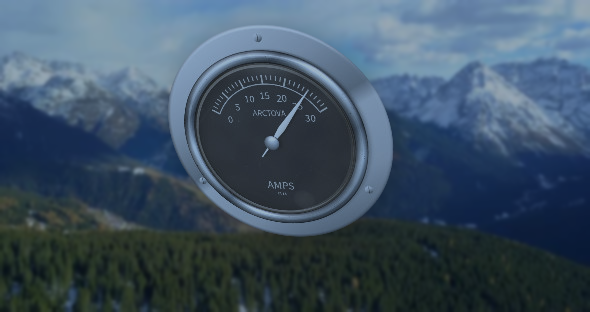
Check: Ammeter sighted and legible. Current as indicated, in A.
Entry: 25 A
